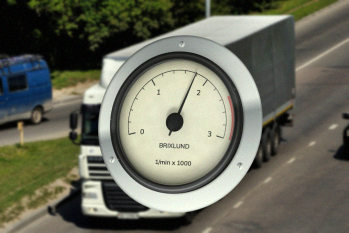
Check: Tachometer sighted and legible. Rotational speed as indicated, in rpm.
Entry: 1800 rpm
